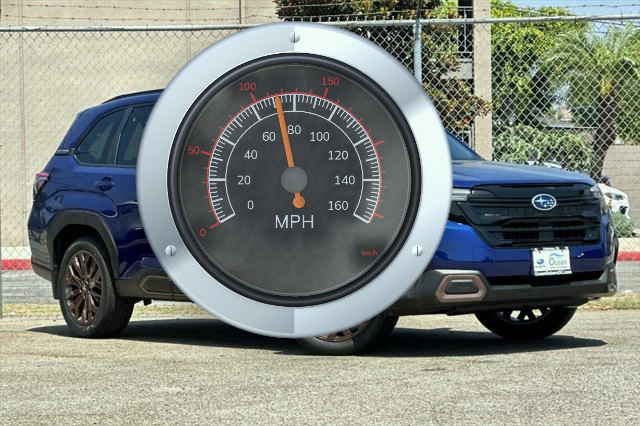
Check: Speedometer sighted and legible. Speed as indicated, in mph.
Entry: 72 mph
